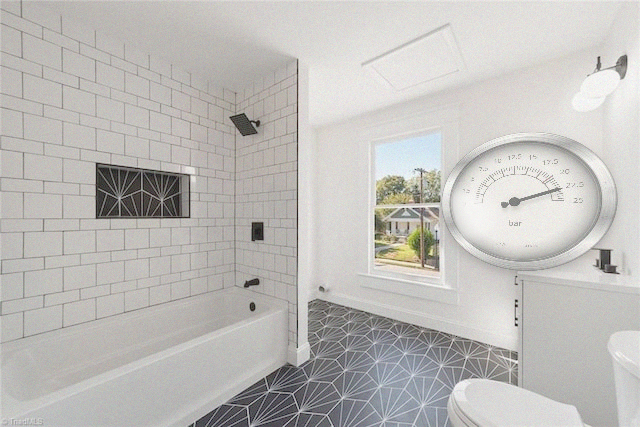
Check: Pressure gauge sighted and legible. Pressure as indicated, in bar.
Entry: 22.5 bar
